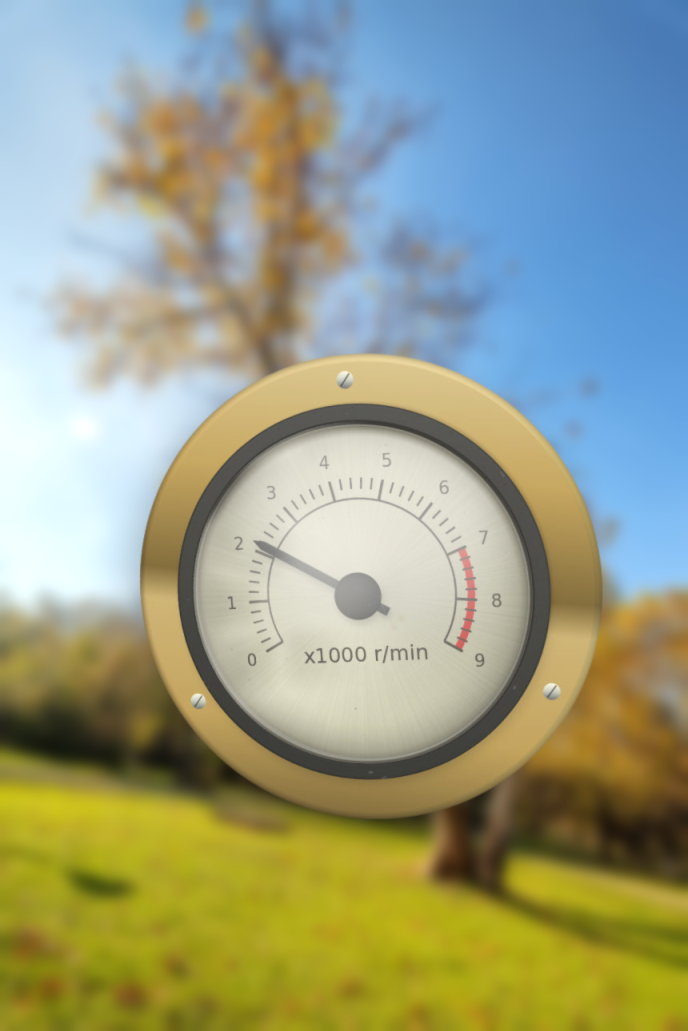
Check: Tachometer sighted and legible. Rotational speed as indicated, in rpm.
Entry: 2200 rpm
